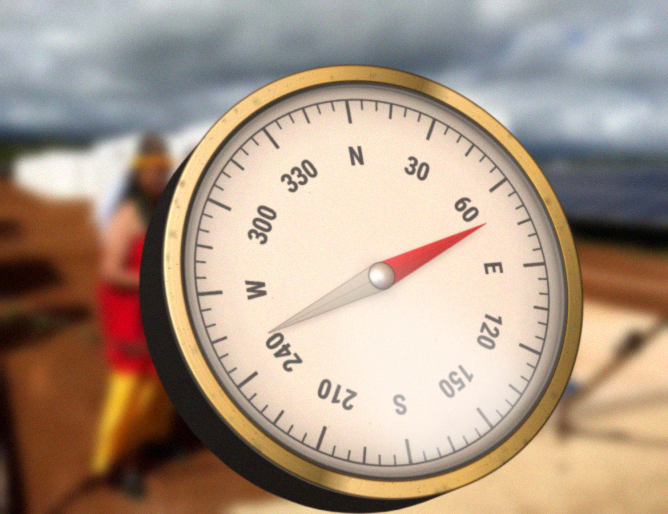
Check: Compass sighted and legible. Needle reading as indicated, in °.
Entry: 70 °
